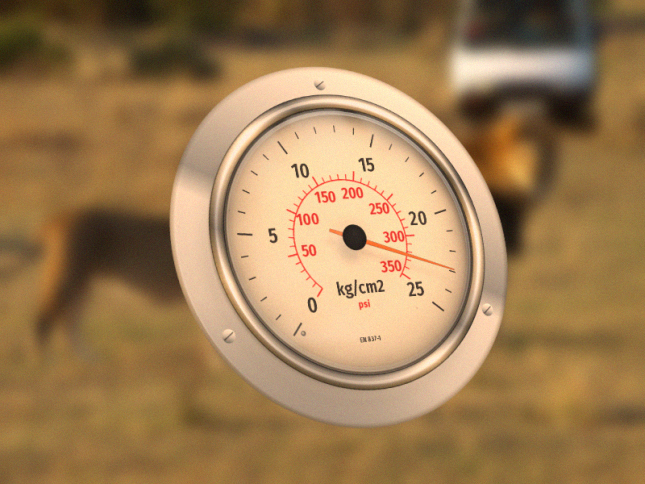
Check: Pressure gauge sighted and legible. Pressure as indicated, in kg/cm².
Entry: 23 kg/cm²
